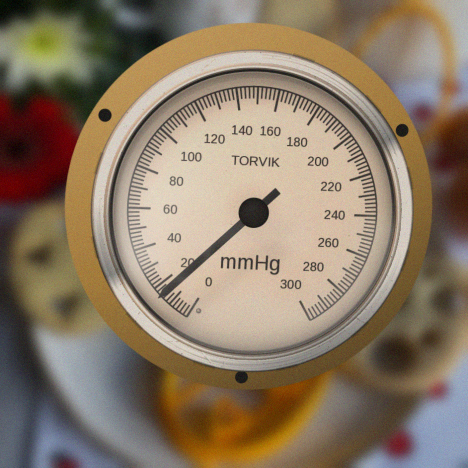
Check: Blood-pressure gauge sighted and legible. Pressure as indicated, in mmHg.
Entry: 16 mmHg
